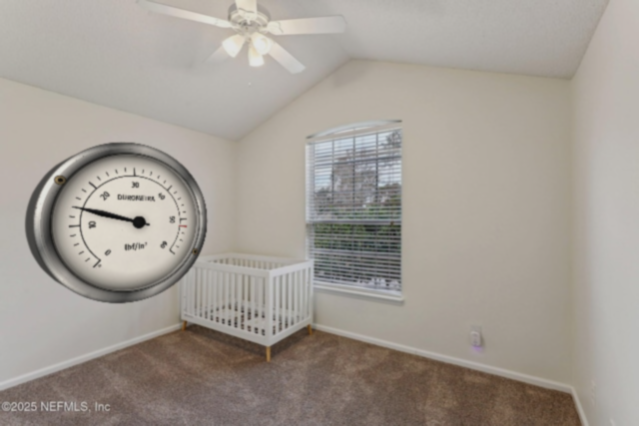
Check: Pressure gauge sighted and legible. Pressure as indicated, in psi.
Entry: 14 psi
